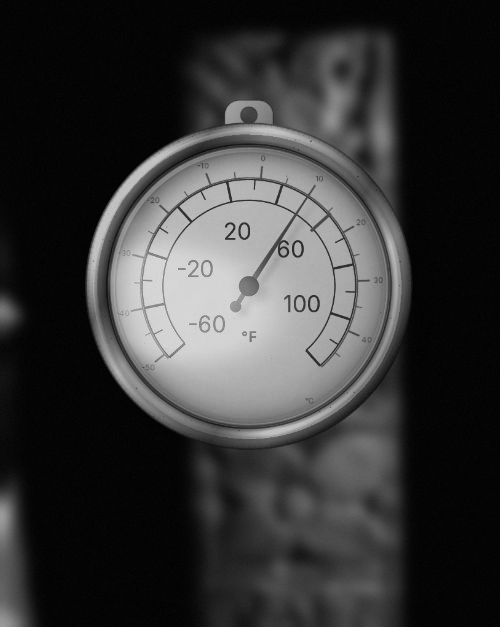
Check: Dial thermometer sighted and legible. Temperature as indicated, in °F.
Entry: 50 °F
